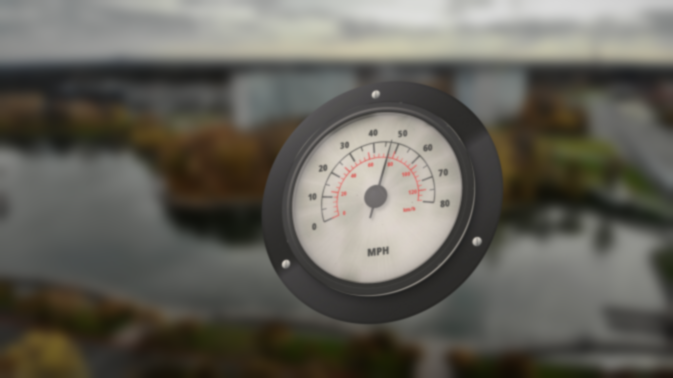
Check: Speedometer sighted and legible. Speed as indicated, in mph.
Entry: 47.5 mph
